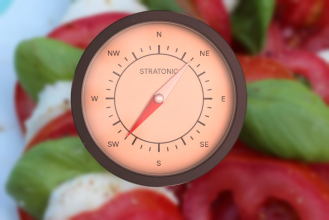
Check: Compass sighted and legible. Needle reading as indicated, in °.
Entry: 220 °
